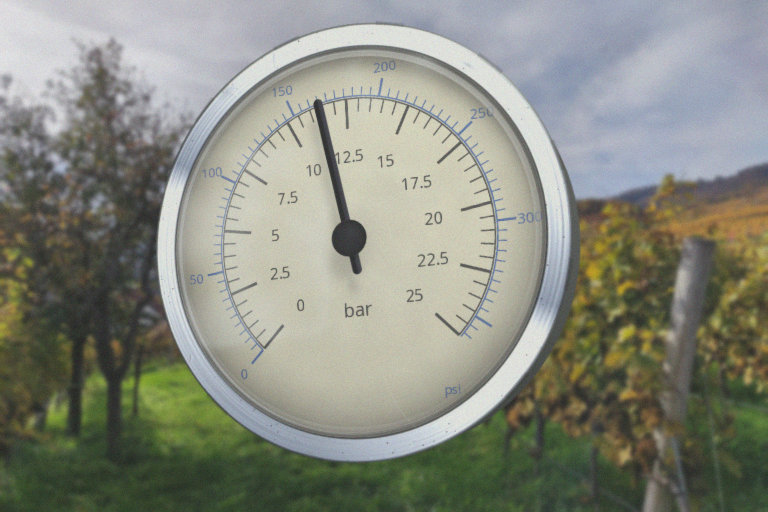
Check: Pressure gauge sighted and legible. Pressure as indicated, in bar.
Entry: 11.5 bar
